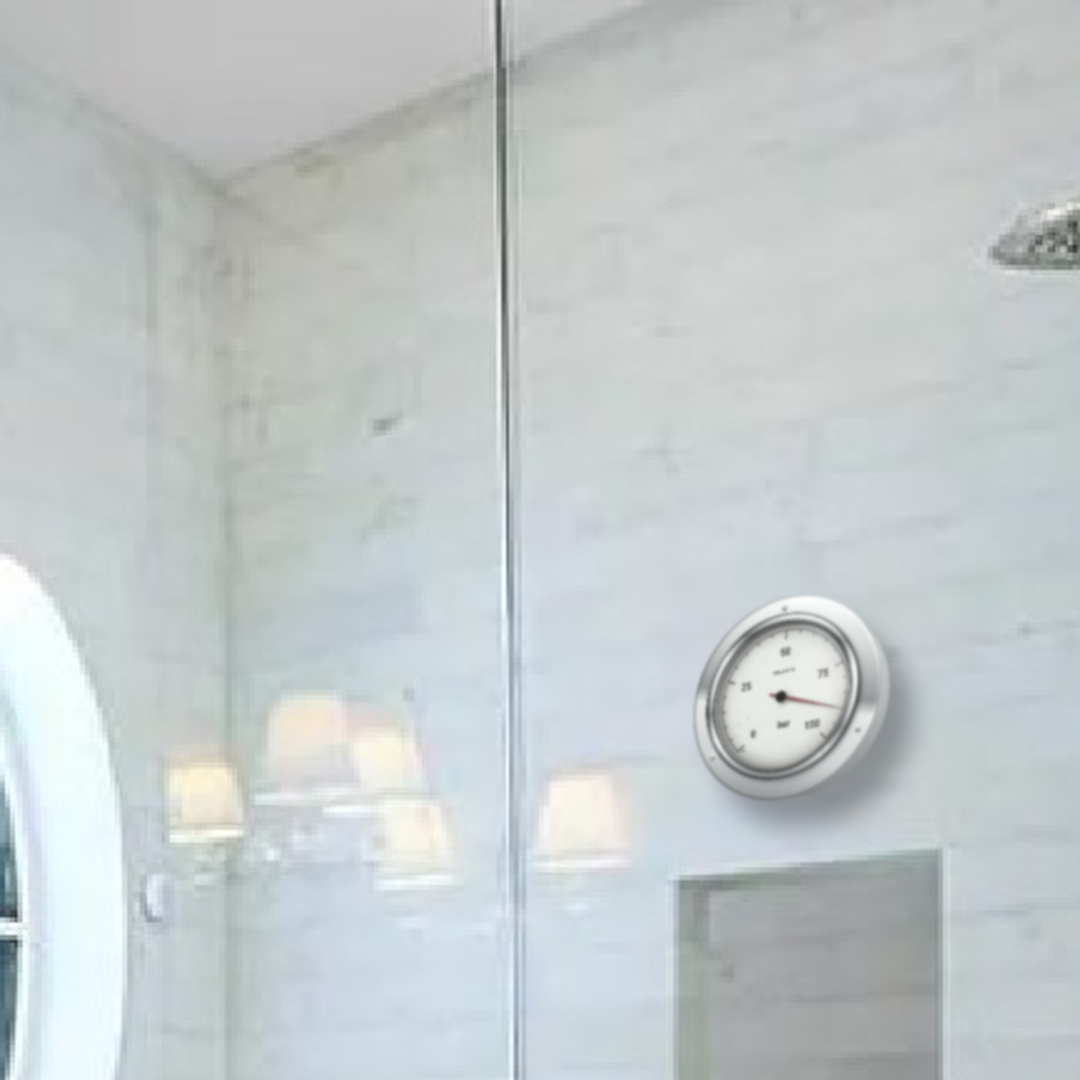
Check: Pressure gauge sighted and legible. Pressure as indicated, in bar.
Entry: 90 bar
